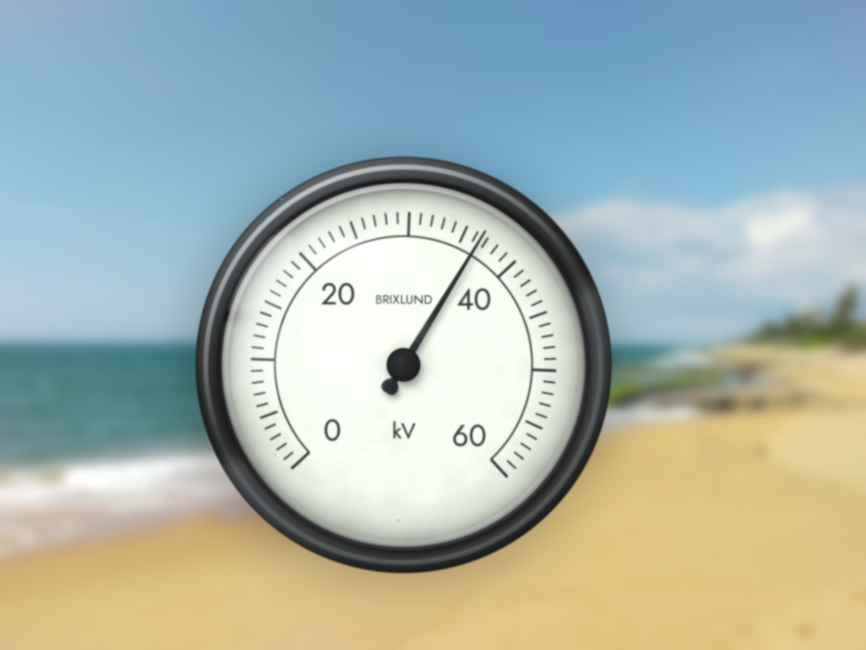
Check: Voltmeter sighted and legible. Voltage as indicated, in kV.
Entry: 36.5 kV
